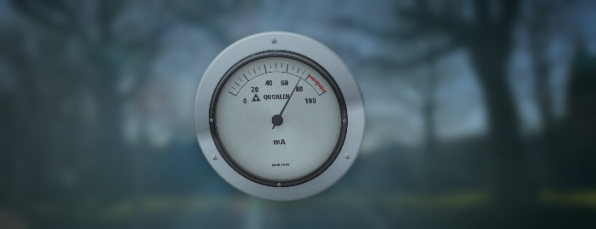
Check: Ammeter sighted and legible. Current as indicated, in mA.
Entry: 75 mA
